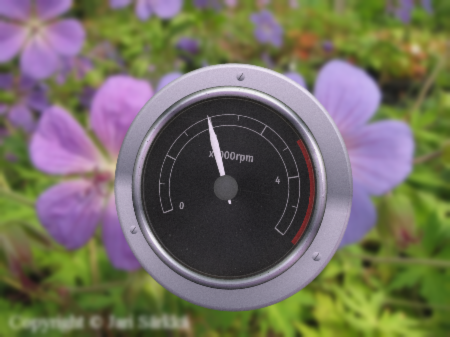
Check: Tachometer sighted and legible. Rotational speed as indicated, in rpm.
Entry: 2000 rpm
